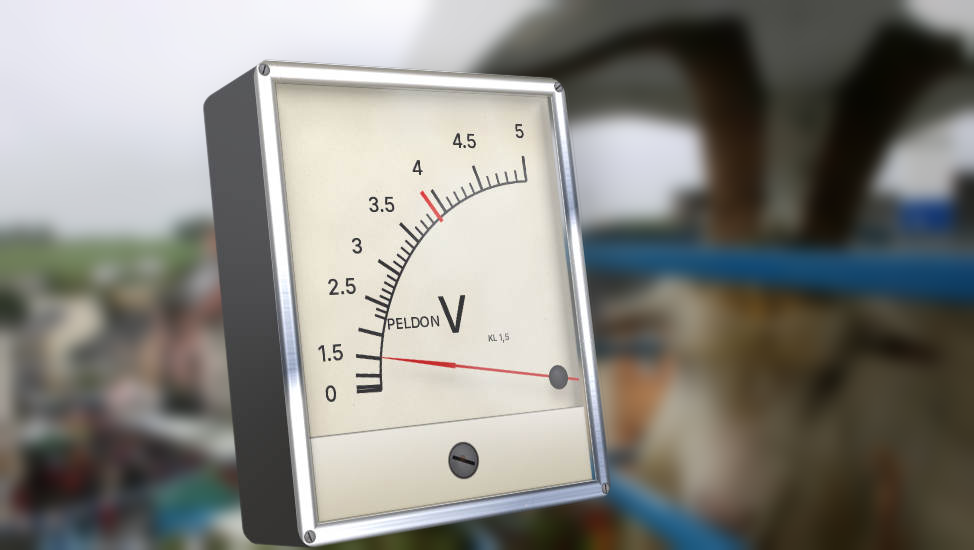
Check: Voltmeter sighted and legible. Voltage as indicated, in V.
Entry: 1.5 V
